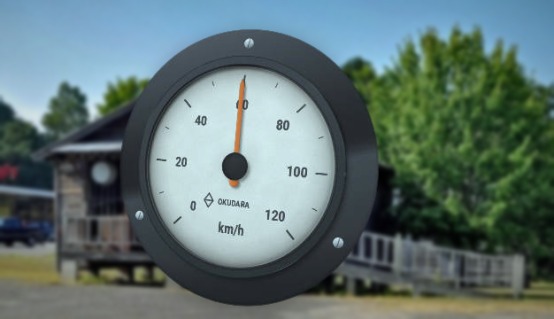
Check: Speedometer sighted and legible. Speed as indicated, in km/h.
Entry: 60 km/h
